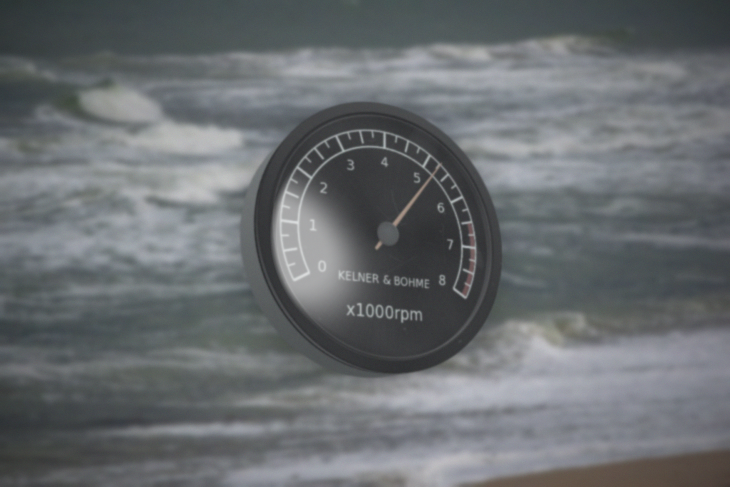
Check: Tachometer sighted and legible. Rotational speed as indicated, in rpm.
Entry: 5250 rpm
